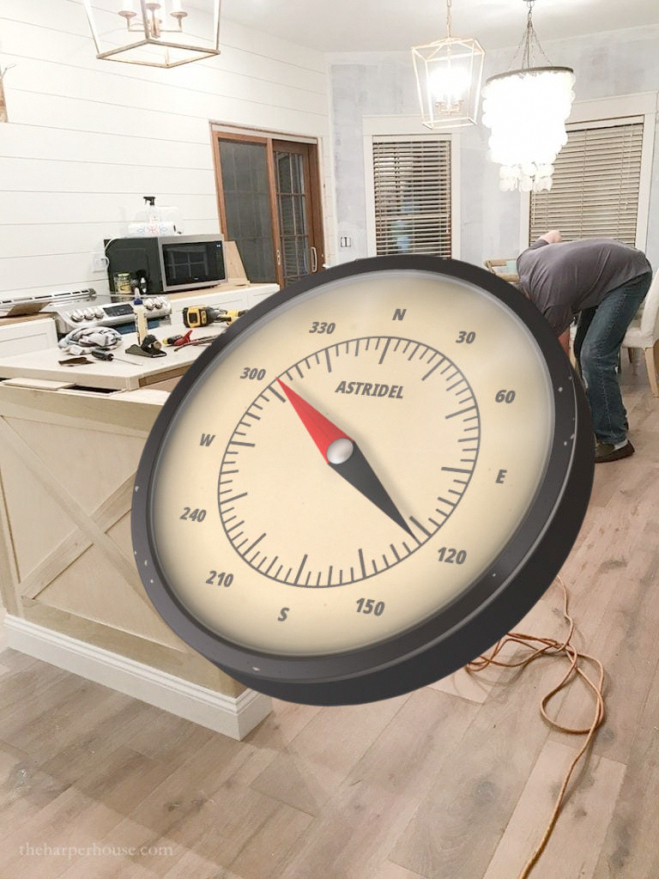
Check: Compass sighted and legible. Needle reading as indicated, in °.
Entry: 305 °
